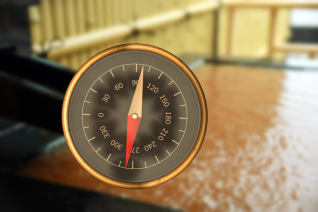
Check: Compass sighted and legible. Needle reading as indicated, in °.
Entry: 277.5 °
